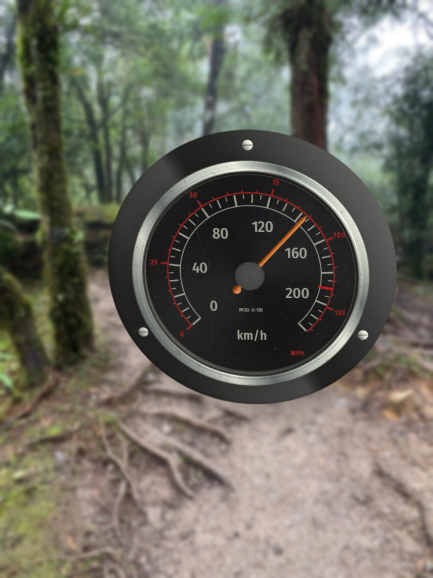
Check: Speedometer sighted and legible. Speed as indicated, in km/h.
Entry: 142.5 km/h
